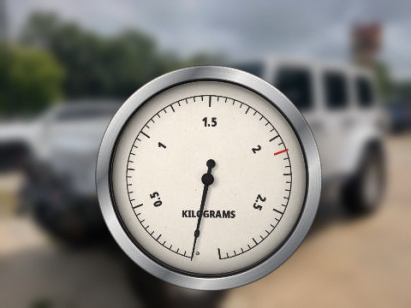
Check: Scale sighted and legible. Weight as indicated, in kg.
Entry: 0 kg
